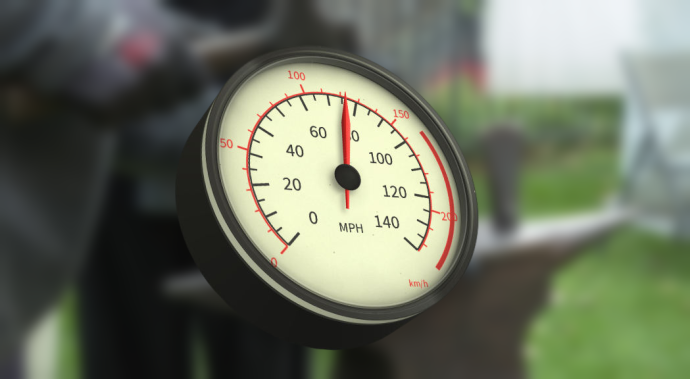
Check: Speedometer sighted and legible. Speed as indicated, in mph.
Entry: 75 mph
